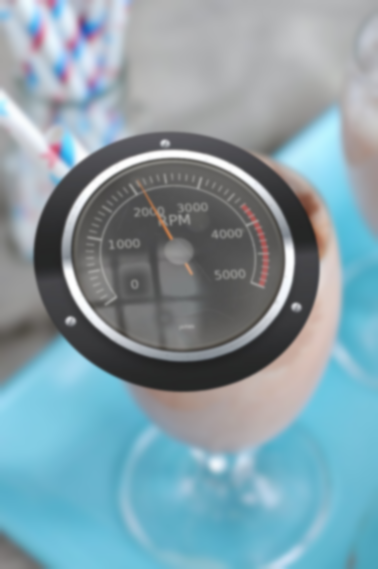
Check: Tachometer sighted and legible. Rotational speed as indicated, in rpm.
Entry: 2100 rpm
